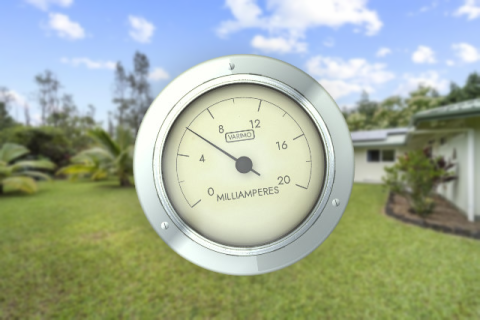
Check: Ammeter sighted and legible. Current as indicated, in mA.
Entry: 6 mA
